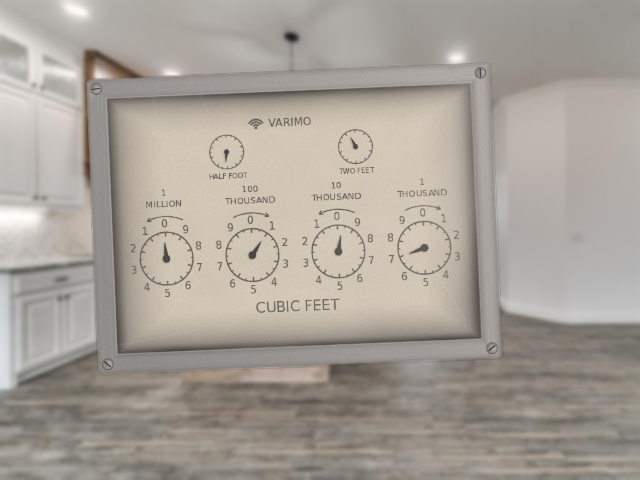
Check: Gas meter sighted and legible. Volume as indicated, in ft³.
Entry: 9700 ft³
